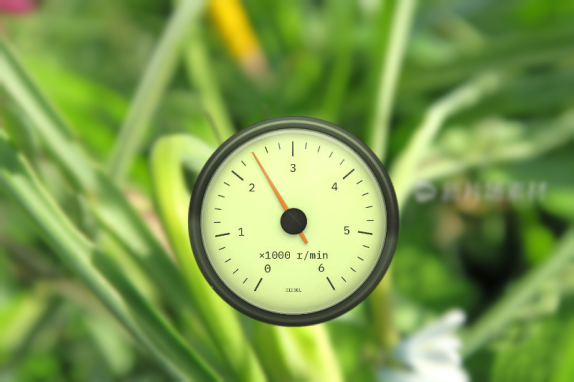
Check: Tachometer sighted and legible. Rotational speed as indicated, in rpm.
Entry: 2400 rpm
